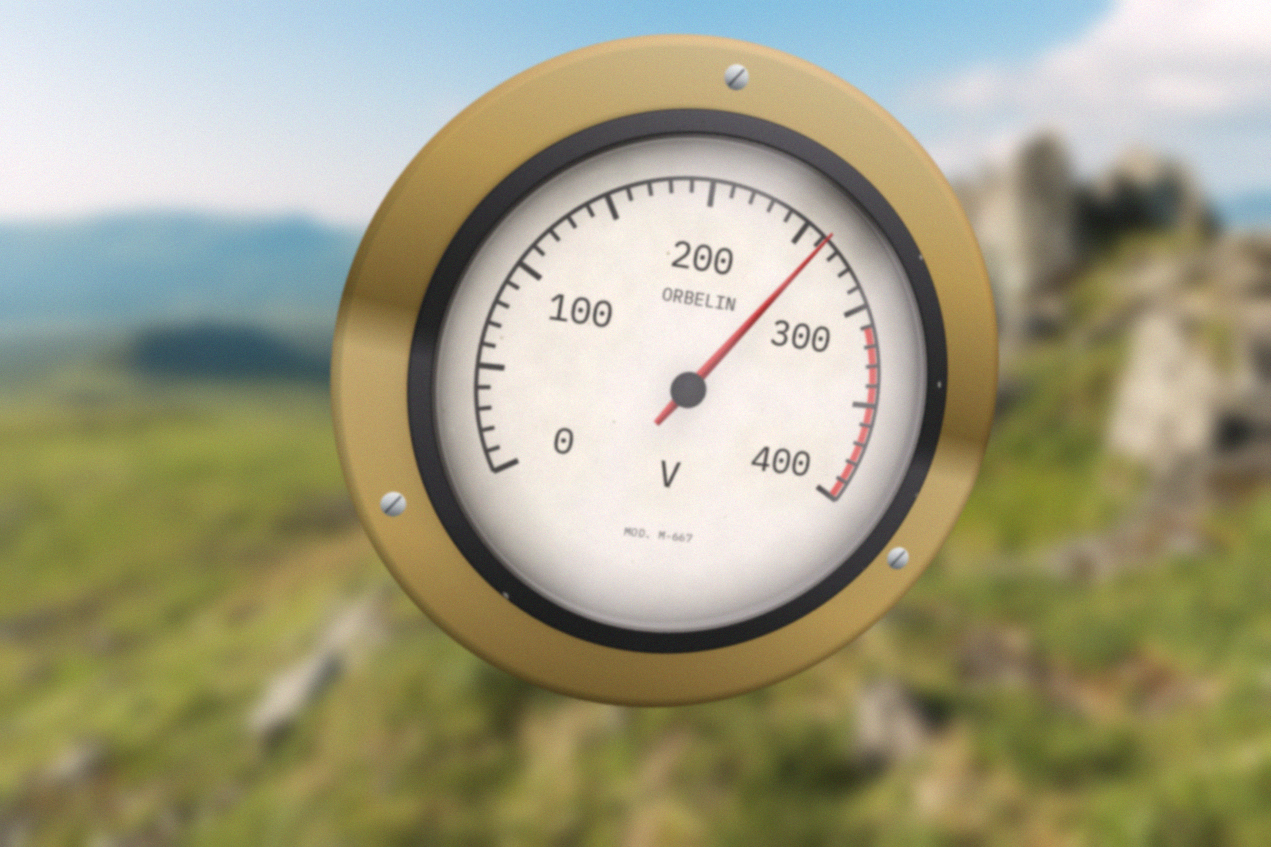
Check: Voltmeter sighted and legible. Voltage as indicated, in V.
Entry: 260 V
